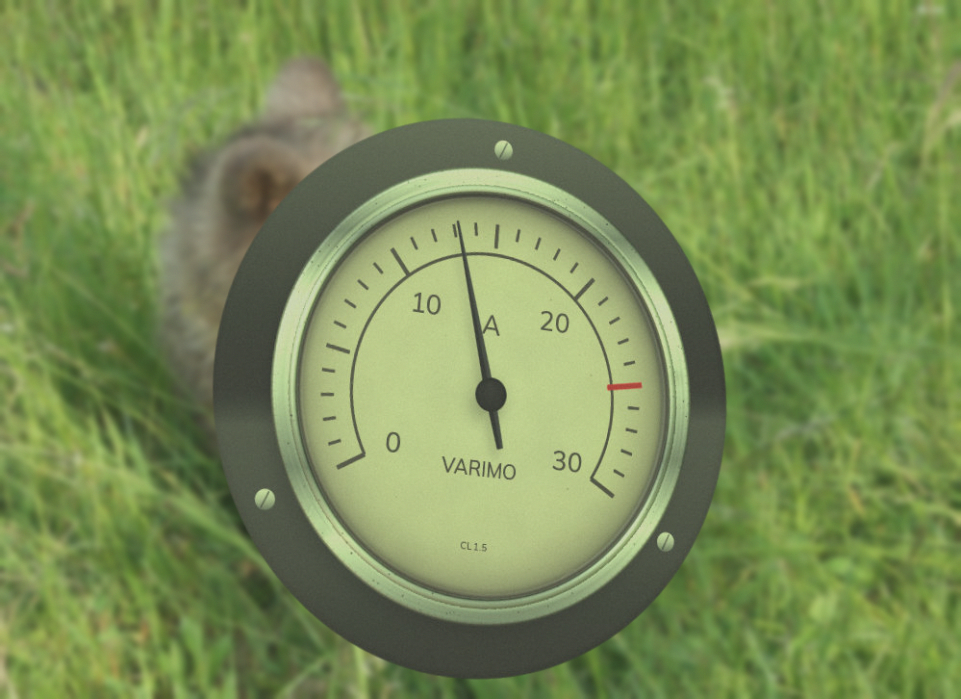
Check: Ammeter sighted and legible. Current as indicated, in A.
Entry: 13 A
